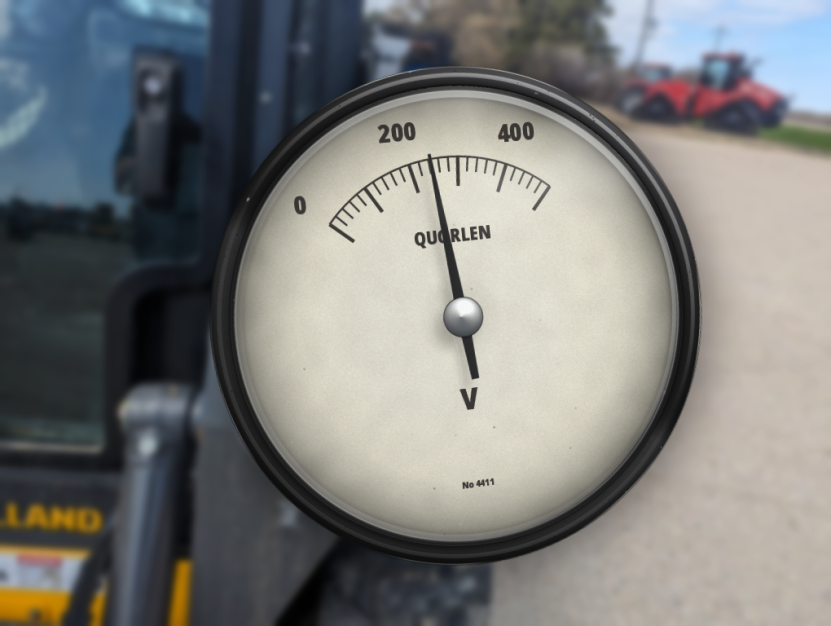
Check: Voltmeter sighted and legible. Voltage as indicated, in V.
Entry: 240 V
